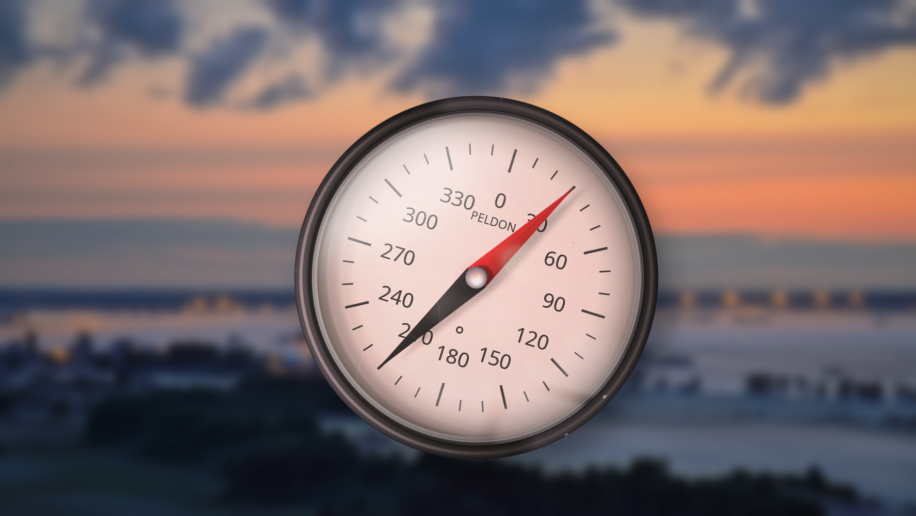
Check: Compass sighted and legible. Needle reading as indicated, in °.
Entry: 30 °
